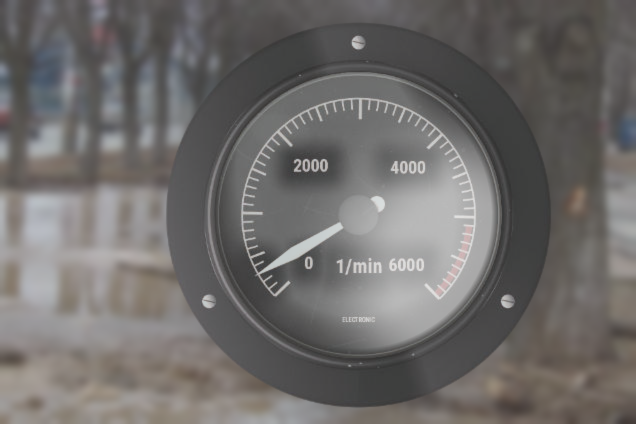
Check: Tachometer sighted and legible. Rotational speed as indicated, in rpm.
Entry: 300 rpm
